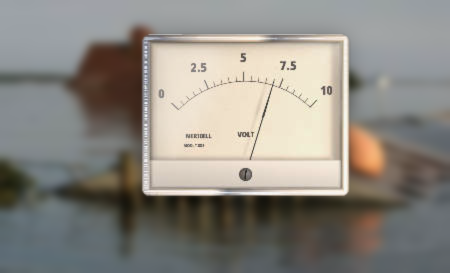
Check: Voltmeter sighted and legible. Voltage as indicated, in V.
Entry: 7 V
